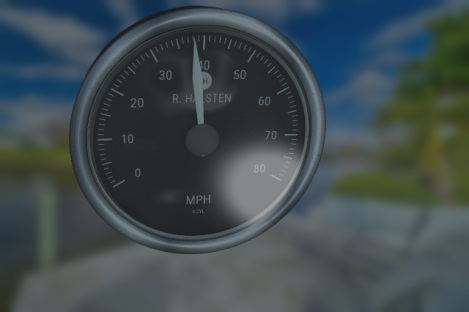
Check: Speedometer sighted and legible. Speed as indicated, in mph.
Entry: 38 mph
